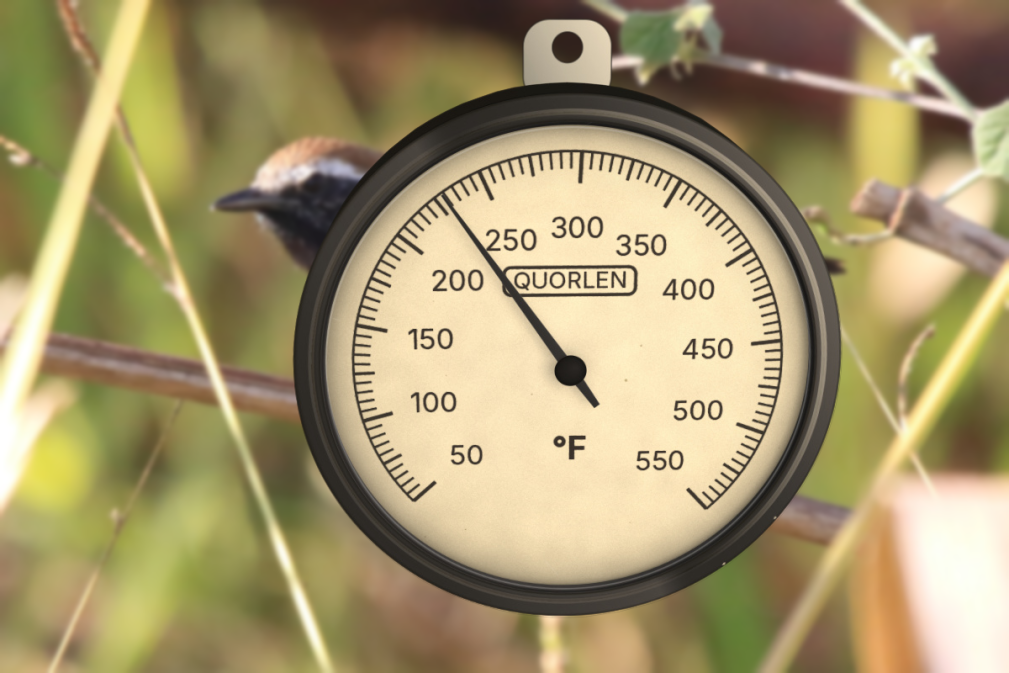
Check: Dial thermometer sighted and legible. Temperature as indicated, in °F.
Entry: 230 °F
